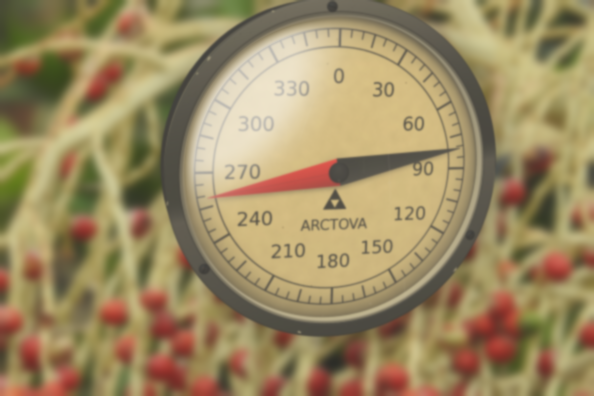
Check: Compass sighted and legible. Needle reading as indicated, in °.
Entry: 260 °
